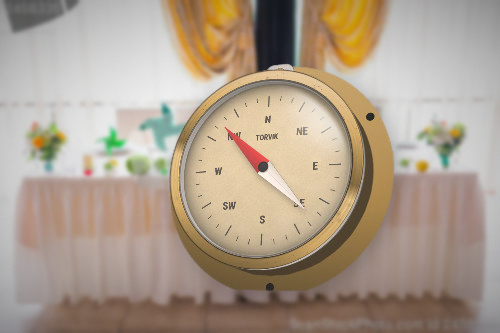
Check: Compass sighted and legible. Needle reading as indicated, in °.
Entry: 315 °
